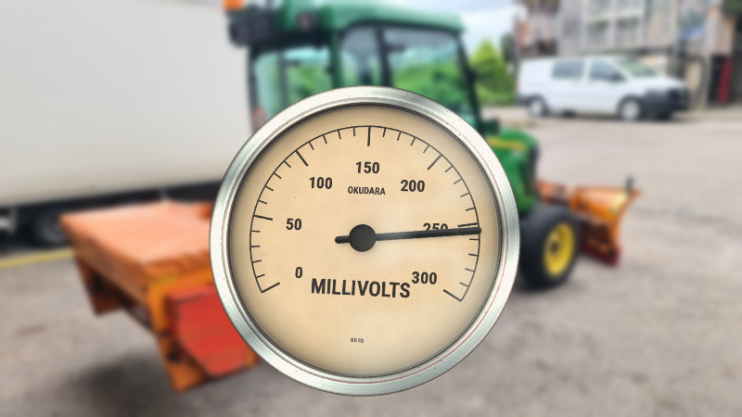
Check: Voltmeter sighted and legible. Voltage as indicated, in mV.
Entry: 255 mV
